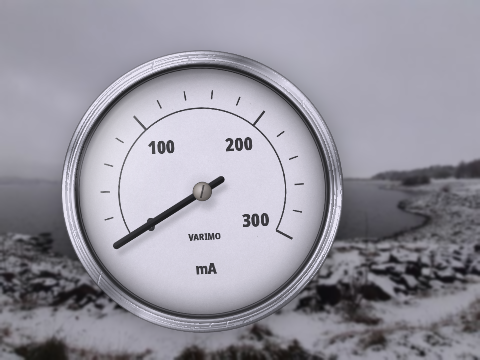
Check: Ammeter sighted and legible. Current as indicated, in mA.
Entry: 0 mA
